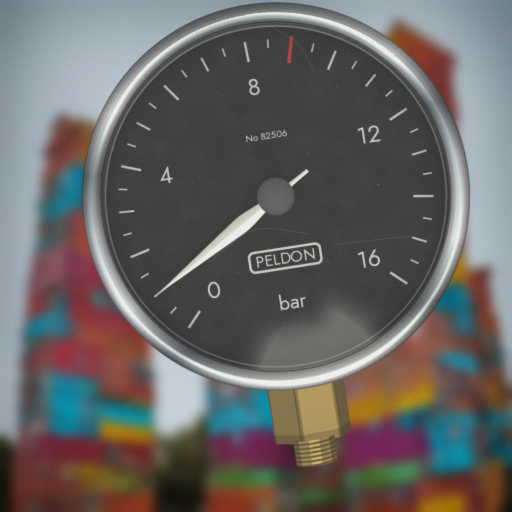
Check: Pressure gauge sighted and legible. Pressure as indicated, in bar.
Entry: 1 bar
